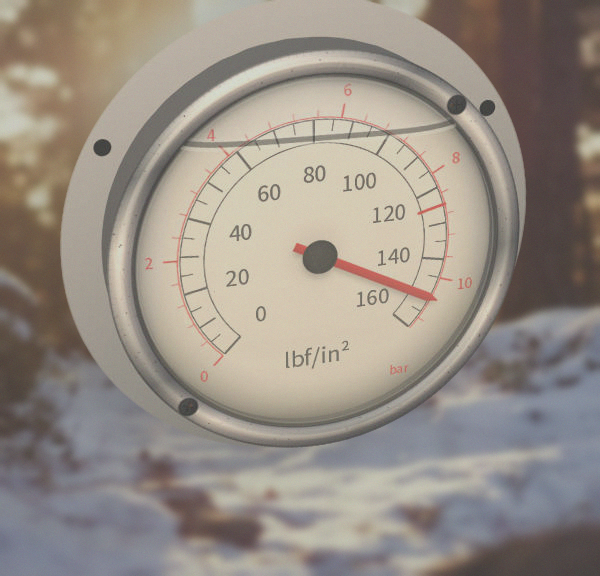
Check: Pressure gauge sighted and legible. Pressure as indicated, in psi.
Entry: 150 psi
